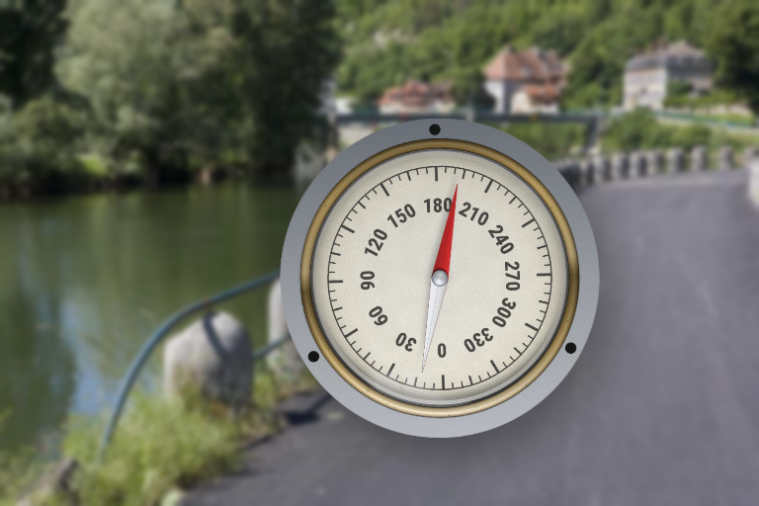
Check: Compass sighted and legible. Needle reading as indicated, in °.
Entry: 192.5 °
